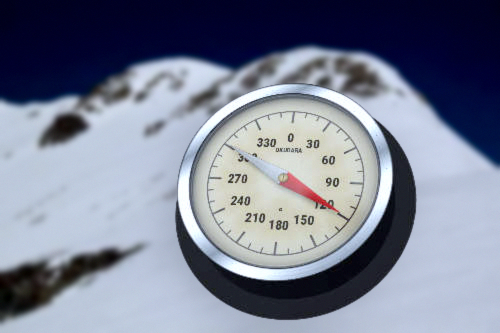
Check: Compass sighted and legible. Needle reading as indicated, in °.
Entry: 120 °
